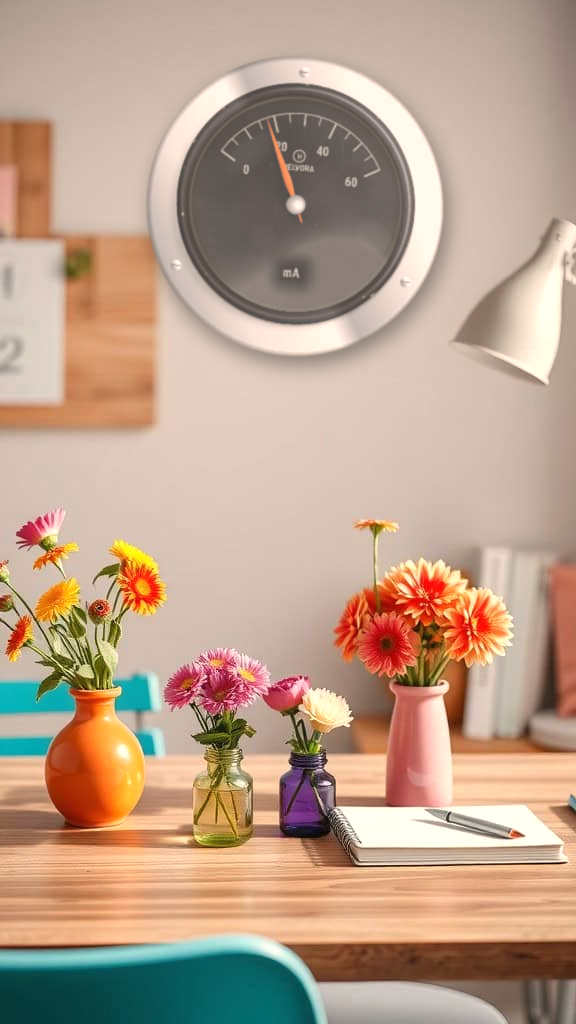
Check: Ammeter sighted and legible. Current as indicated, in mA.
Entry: 17.5 mA
